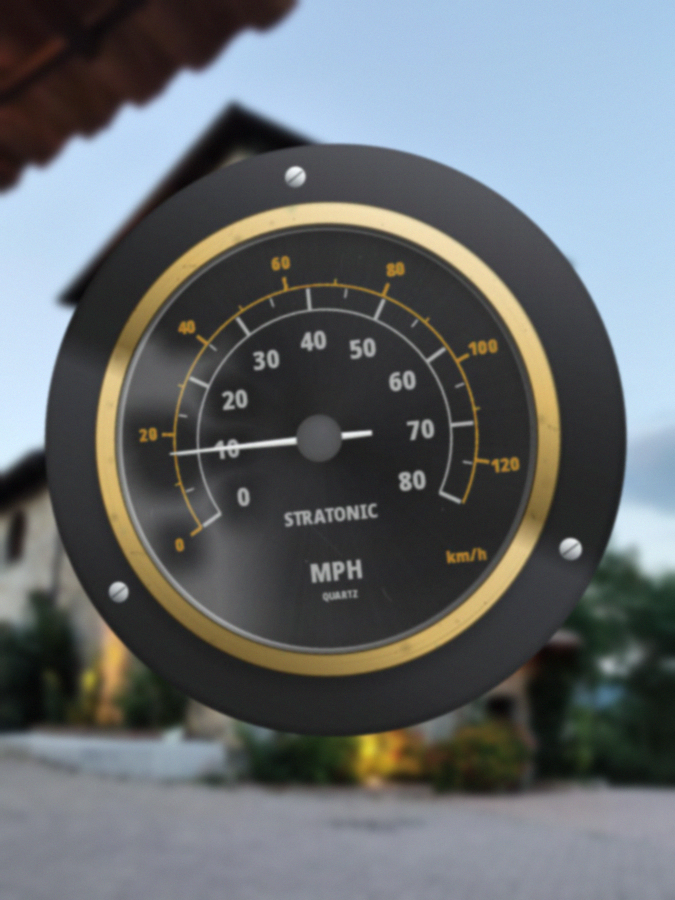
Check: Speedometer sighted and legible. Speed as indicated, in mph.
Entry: 10 mph
